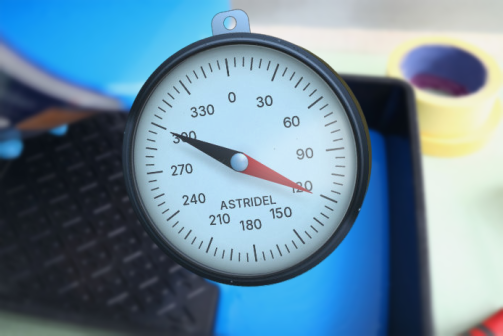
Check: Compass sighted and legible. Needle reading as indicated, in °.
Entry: 120 °
